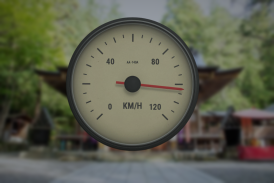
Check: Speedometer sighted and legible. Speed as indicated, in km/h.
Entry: 102.5 km/h
